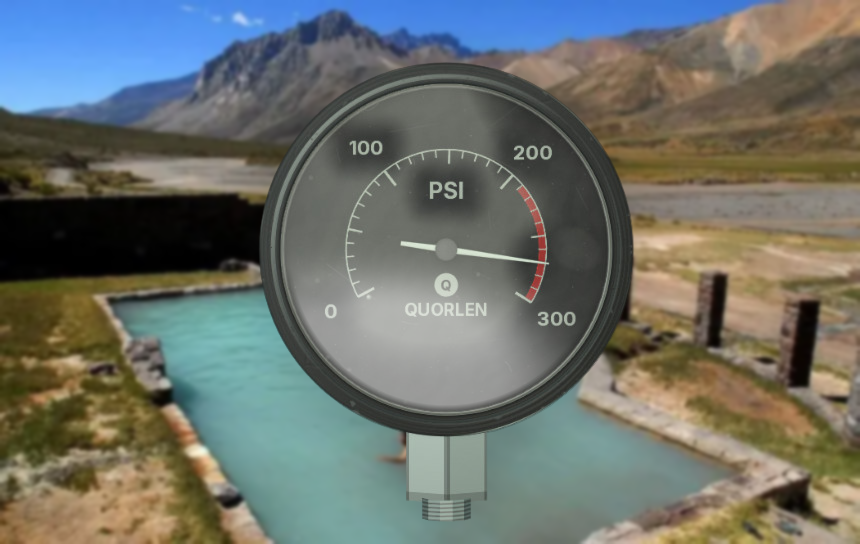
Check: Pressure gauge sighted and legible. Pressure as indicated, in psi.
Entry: 270 psi
